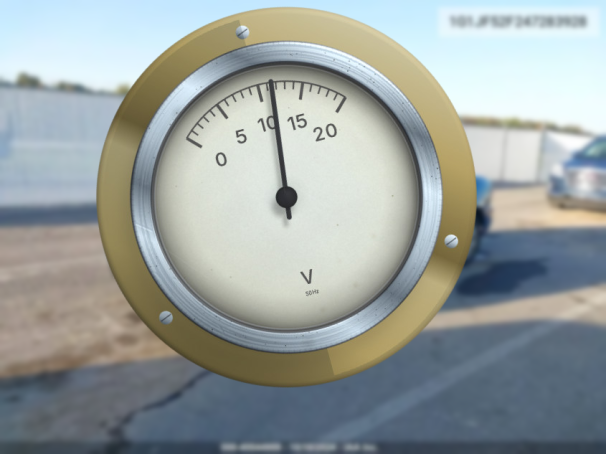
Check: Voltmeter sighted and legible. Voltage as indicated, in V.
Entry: 11.5 V
